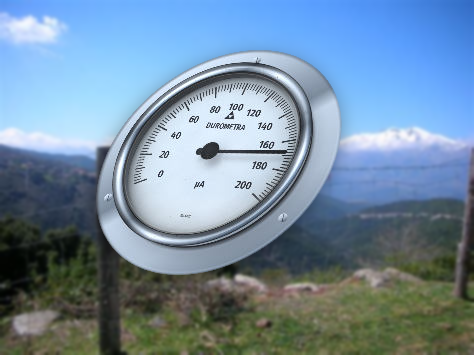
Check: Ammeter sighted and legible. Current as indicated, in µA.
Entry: 170 µA
